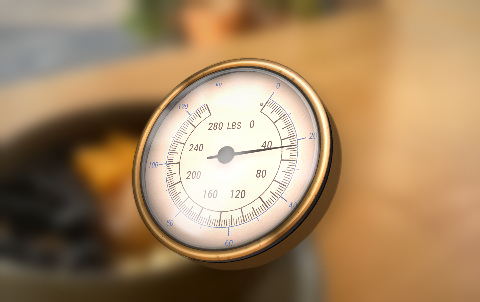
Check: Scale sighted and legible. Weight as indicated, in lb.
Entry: 50 lb
